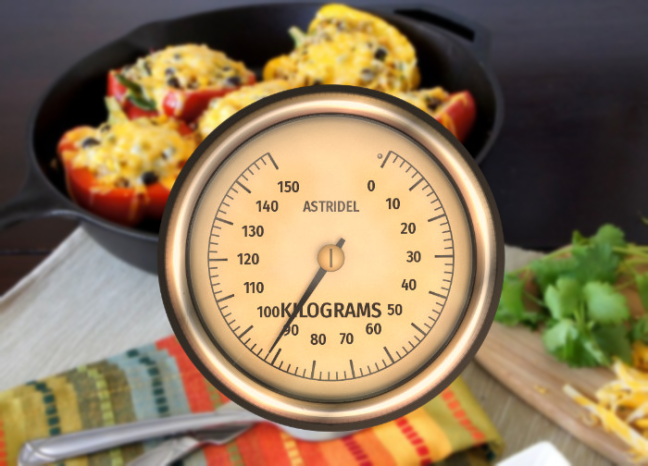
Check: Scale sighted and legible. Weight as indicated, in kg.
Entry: 92 kg
